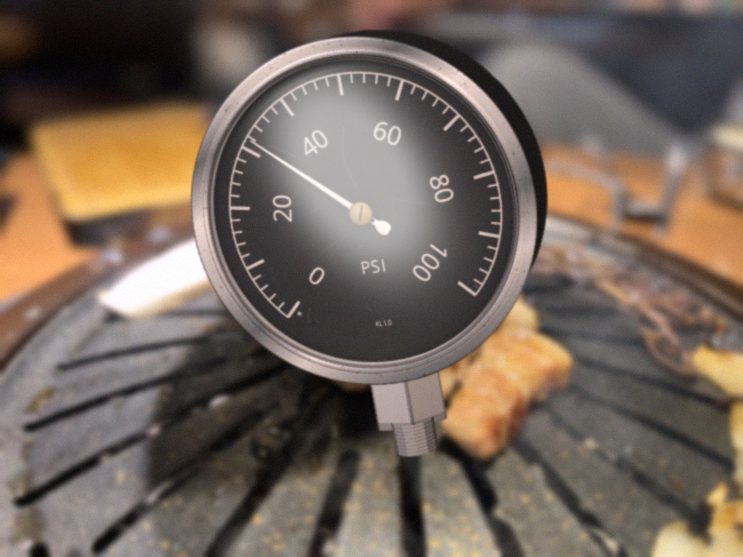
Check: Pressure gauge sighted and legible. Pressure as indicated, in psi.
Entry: 32 psi
